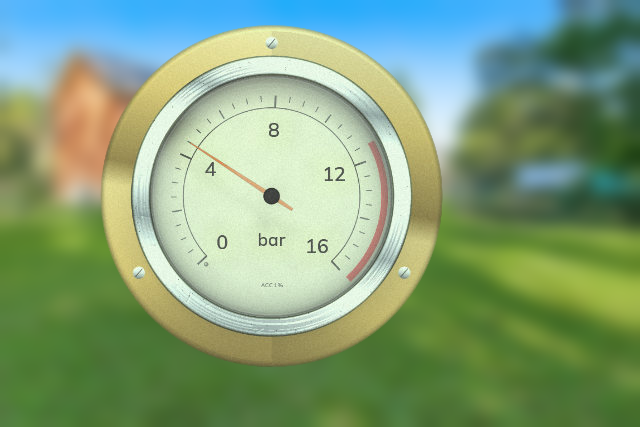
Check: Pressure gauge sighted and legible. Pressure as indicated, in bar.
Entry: 4.5 bar
